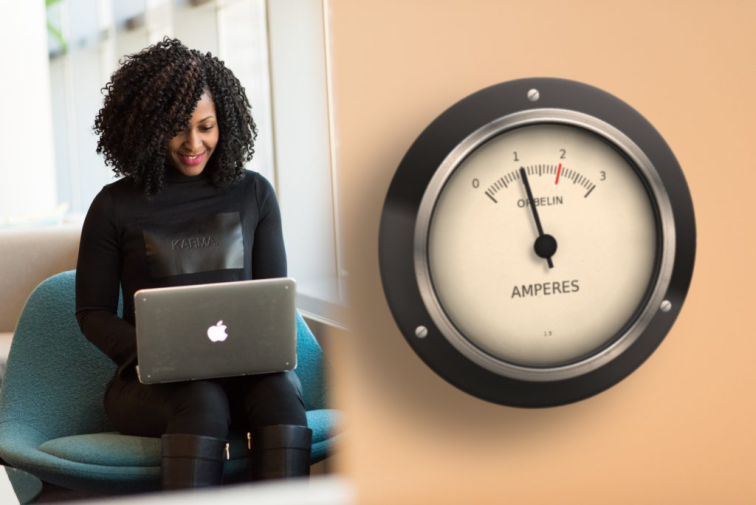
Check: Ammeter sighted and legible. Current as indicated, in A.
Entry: 1 A
